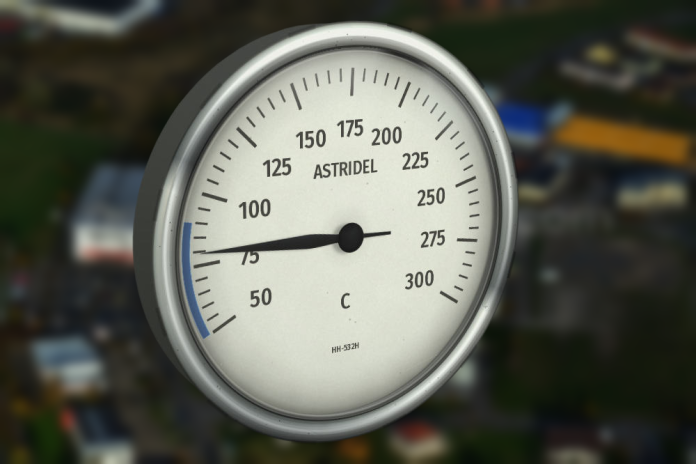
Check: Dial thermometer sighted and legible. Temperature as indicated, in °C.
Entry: 80 °C
